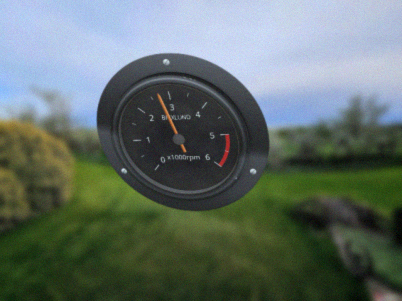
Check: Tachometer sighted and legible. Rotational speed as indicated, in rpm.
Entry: 2750 rpm
